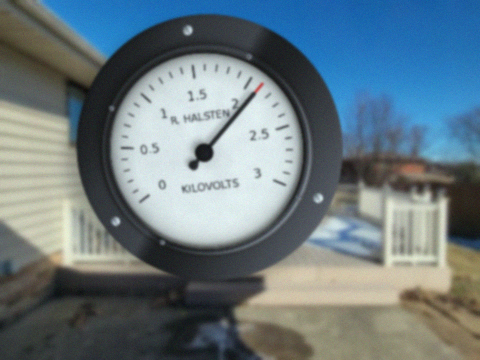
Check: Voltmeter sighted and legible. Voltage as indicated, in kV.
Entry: 2.1 kV
